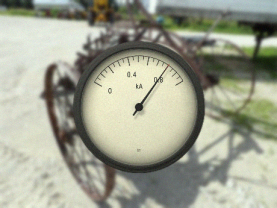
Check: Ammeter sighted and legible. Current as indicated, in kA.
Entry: 0.8 kA
